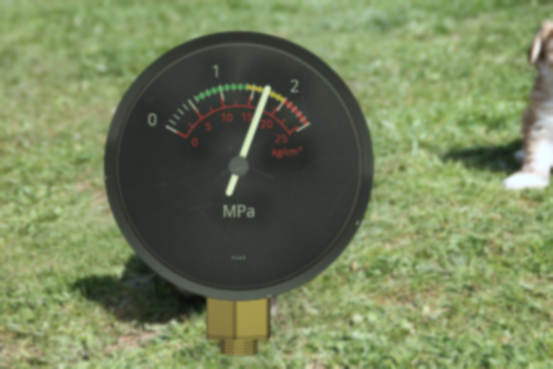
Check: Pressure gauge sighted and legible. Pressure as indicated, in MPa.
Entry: 1.7 MPa
